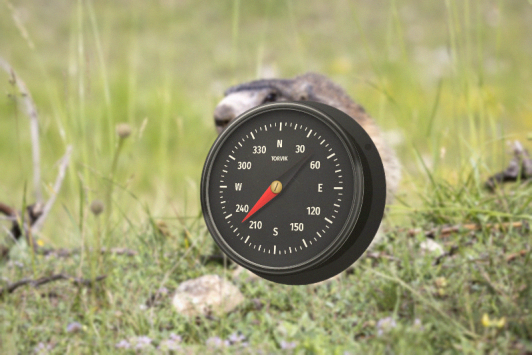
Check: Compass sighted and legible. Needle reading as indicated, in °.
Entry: 225 °
